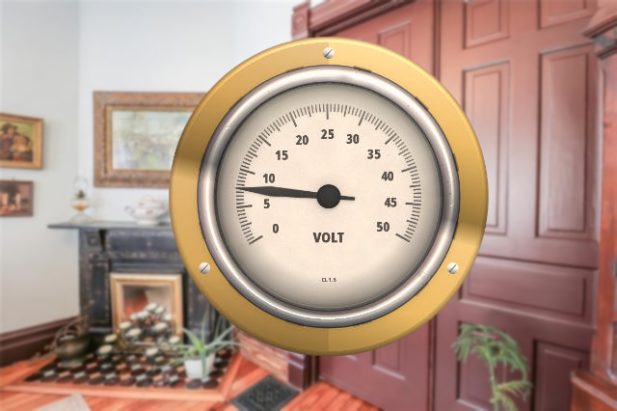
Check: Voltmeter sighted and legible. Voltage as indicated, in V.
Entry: 7.5 V
